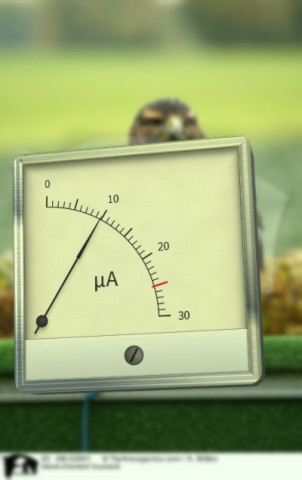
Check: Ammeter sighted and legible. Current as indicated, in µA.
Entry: 10 µA
